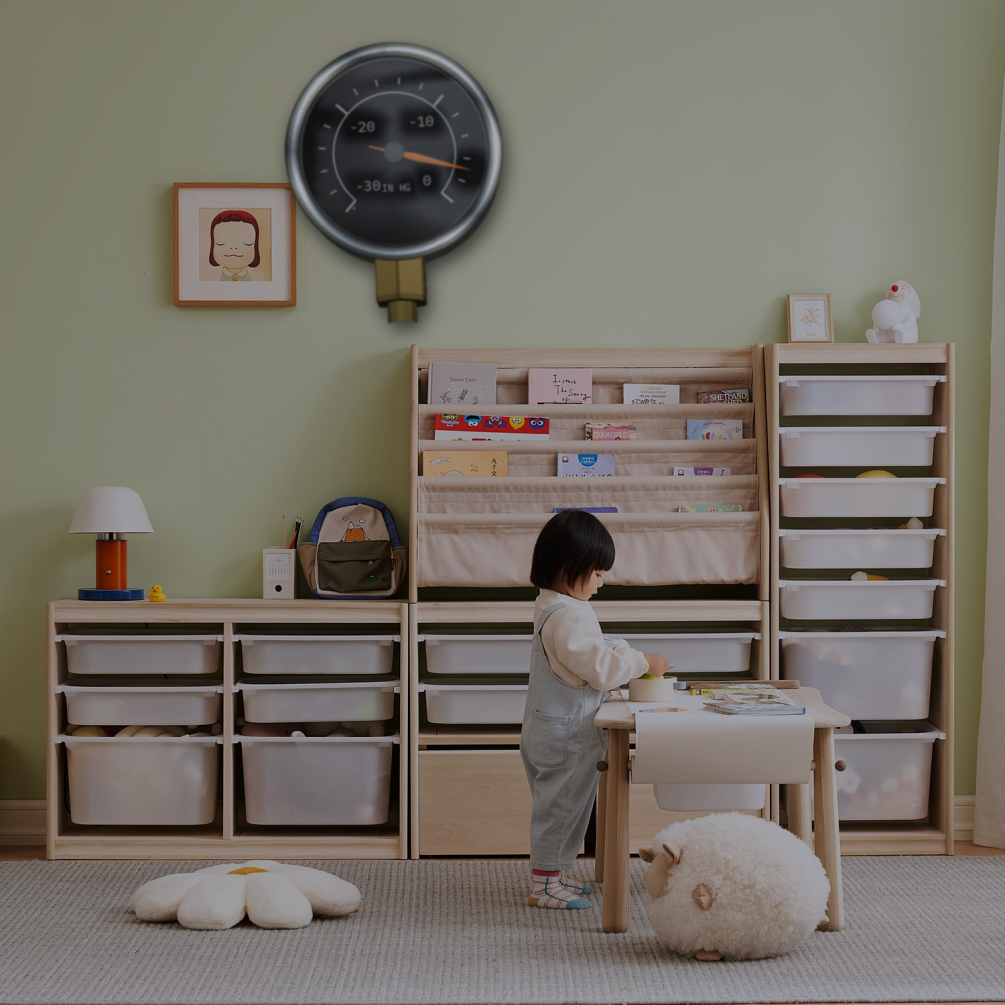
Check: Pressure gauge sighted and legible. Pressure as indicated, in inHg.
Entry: -3 inHg
